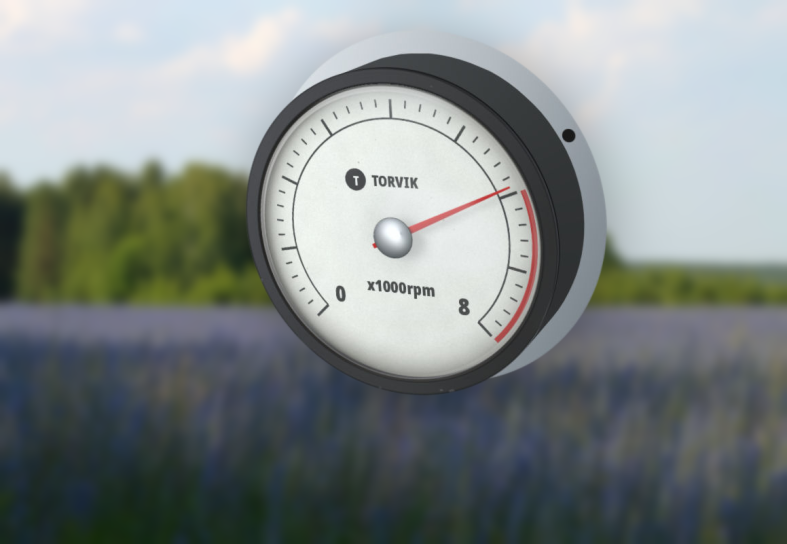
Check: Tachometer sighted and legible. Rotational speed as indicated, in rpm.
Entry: 5900 rpm
